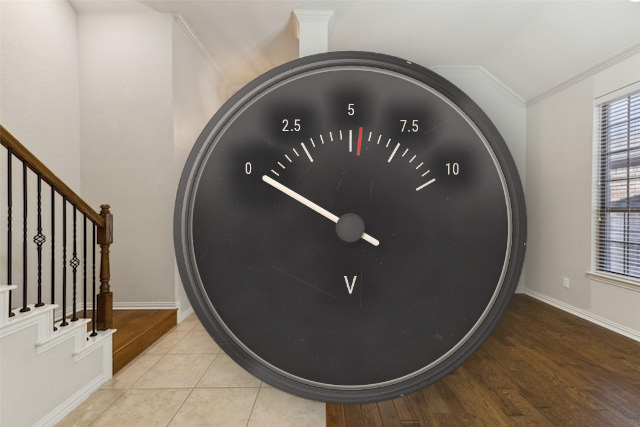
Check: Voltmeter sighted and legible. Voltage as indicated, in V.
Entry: 0 V
